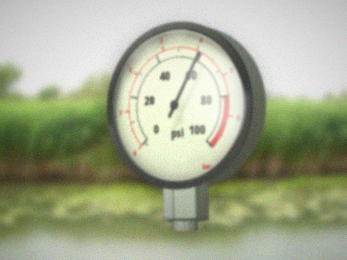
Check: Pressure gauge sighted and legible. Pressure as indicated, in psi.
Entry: 60 psi
